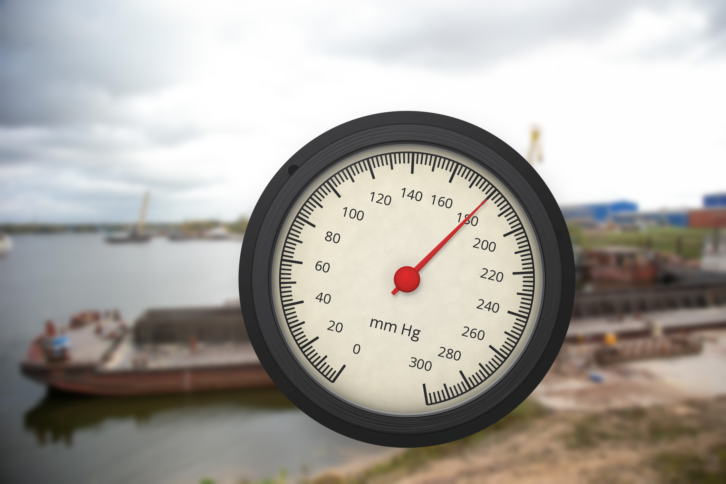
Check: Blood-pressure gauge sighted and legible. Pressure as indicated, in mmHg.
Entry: 180 mmHg
